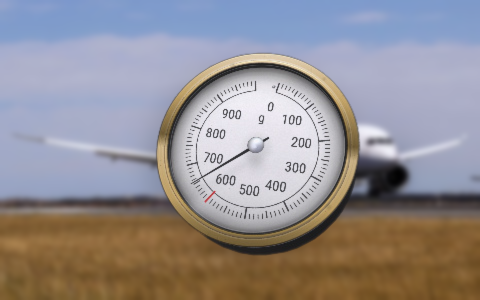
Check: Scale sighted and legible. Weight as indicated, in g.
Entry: 650 g
